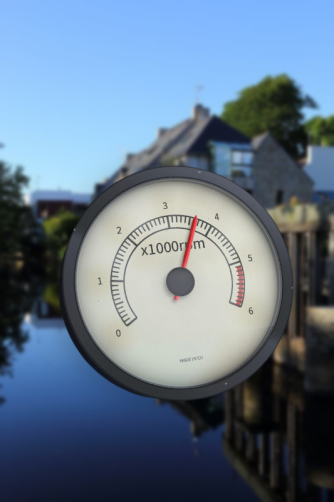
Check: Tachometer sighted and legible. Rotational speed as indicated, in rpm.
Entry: 3600 rpm
